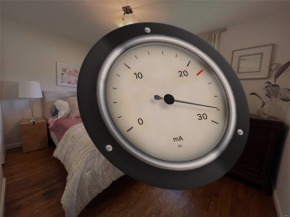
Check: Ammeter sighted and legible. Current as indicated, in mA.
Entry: 28 mA
